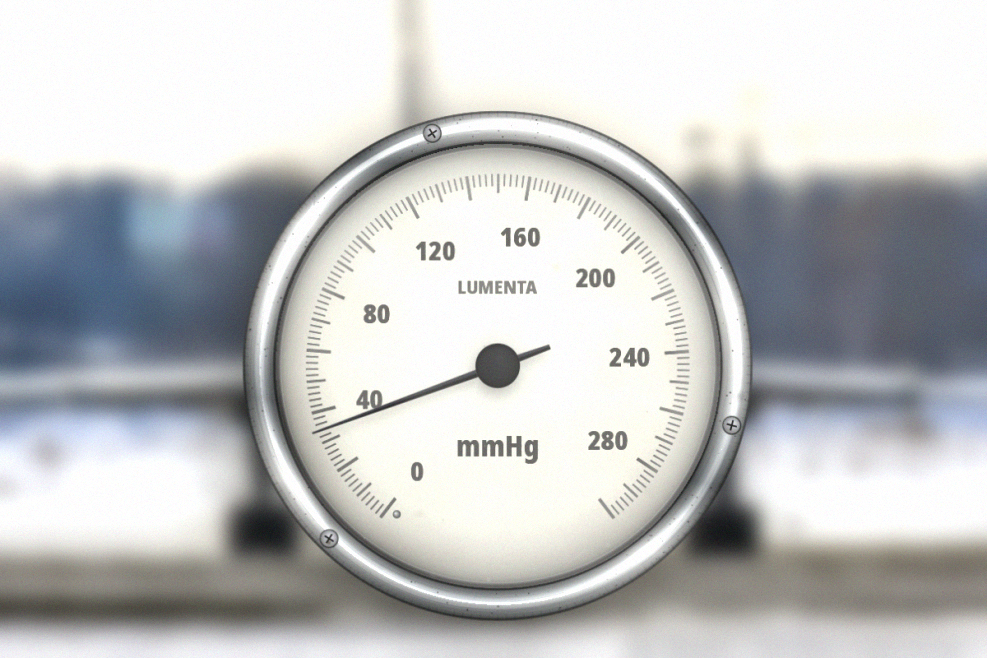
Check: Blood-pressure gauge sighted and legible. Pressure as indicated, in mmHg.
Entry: 34 mmHg
